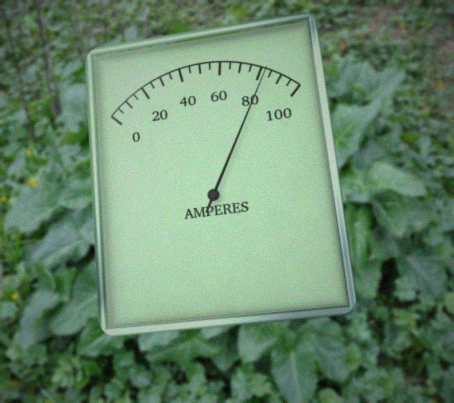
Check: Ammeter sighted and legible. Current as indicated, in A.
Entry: 82.5 A
